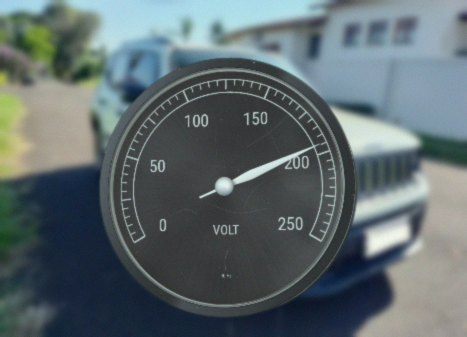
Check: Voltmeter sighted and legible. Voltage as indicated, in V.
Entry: 195 V
